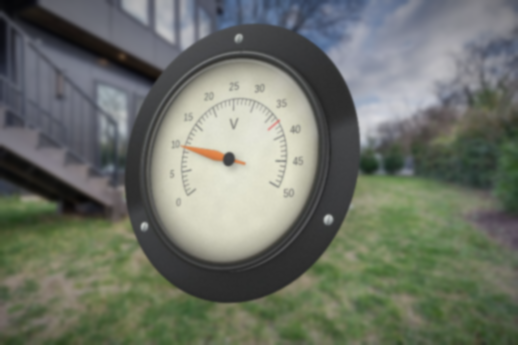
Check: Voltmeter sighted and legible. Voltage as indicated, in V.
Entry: 10 V
